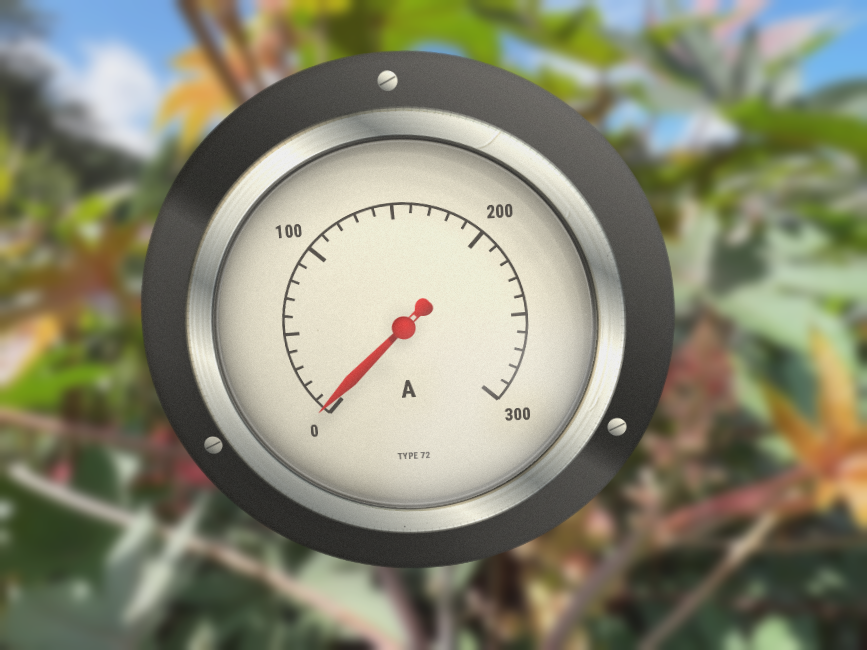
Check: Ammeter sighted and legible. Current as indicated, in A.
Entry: 5 A
